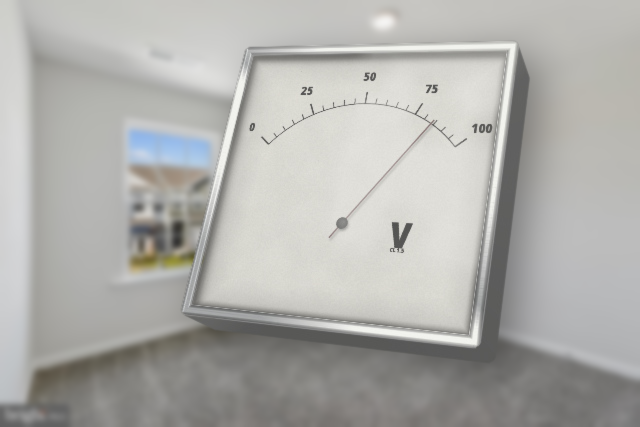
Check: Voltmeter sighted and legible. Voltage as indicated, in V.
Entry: 85 V
